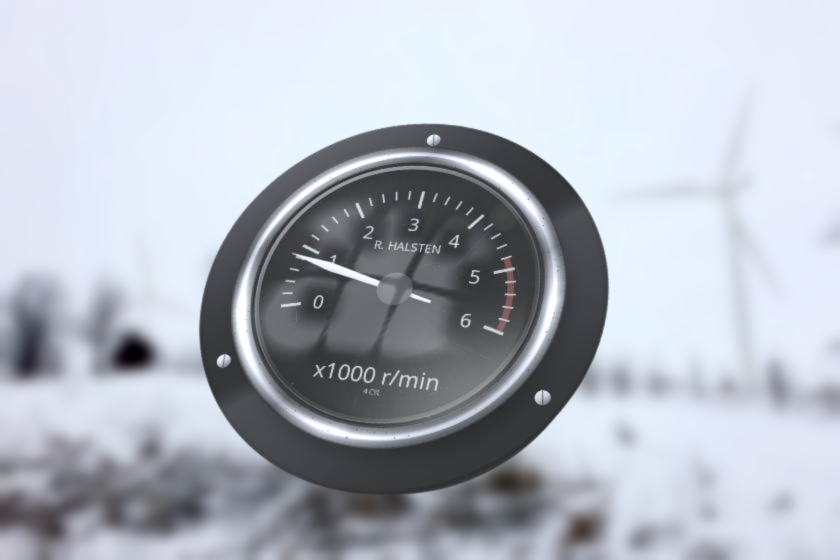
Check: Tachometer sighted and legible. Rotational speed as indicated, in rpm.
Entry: 800 rpm
